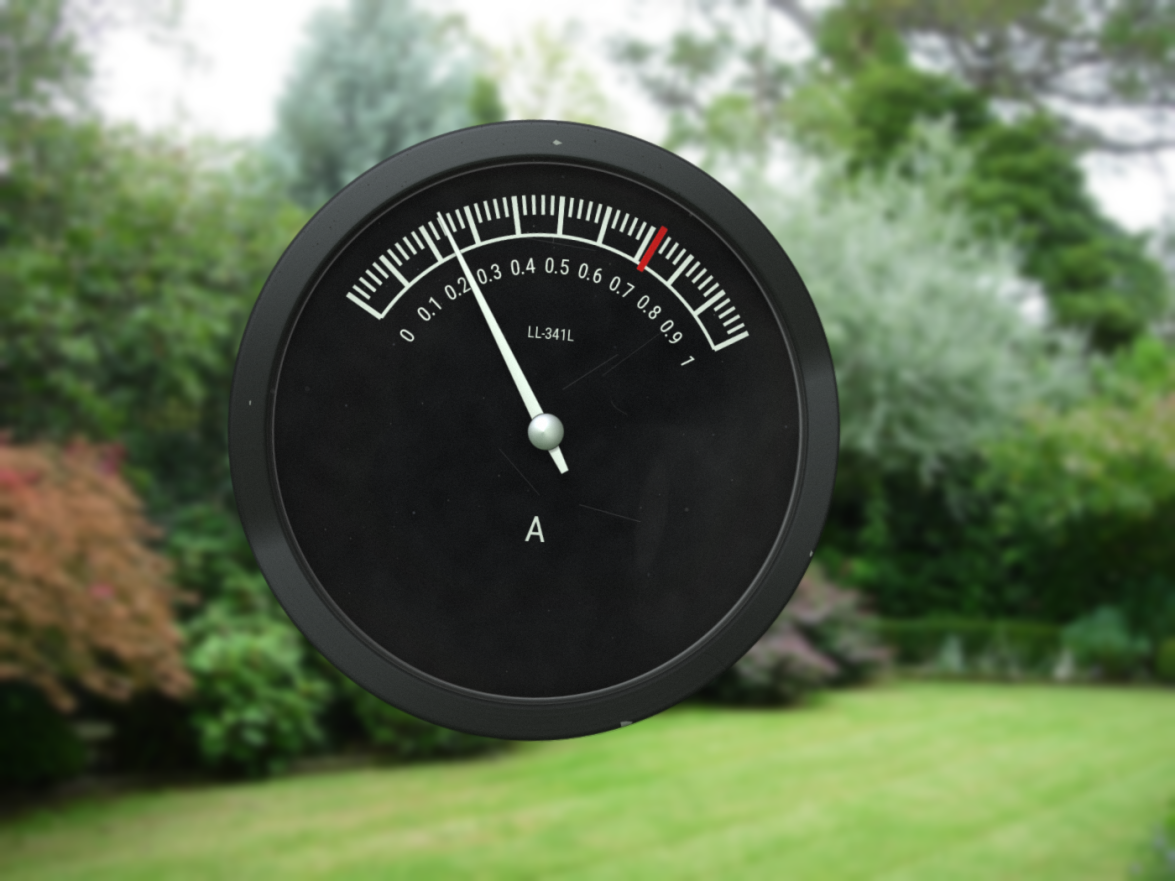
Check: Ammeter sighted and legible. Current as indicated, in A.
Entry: 0.24 A
